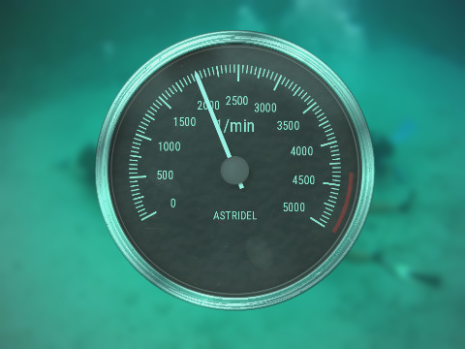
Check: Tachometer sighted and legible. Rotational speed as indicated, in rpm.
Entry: 2000 rpm
